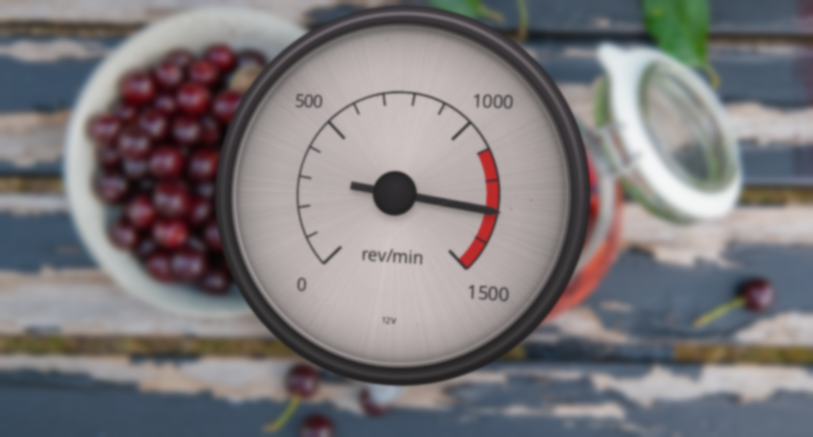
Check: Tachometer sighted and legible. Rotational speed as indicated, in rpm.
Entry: 1300 rpm
